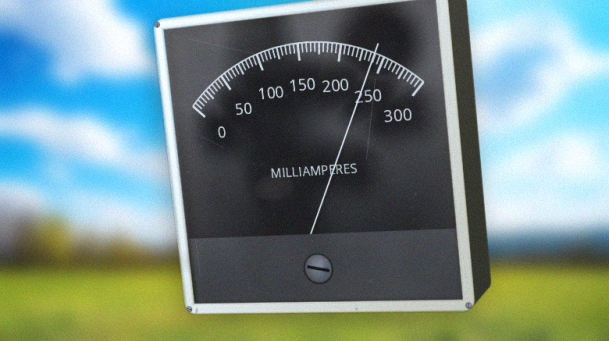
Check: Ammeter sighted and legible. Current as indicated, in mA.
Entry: 240 mA
